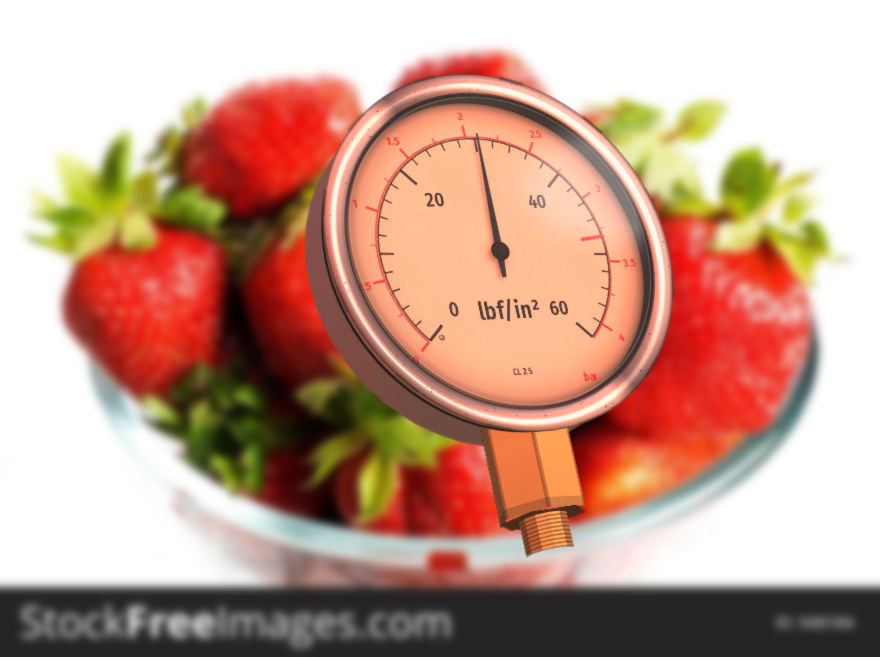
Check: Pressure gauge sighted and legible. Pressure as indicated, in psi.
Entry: 30 psi
